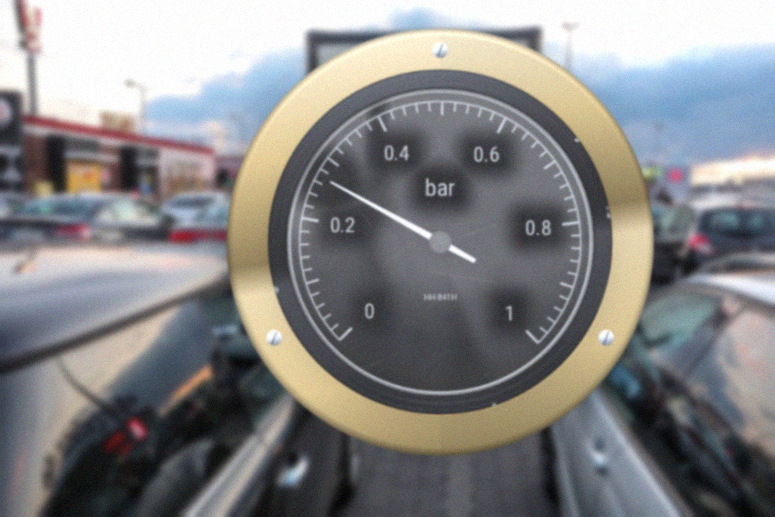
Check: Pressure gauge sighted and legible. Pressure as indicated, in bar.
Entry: 0.27 bar
